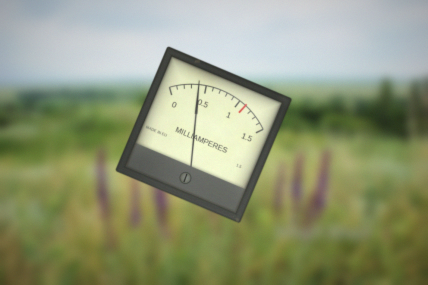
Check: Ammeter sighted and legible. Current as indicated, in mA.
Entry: 0.4 mA
